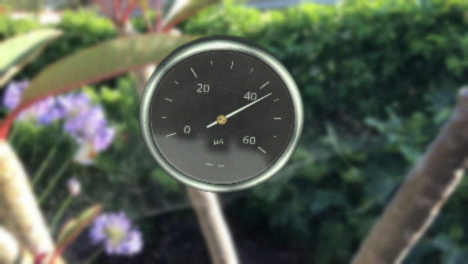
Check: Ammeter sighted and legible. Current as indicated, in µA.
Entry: 42.5 µA
